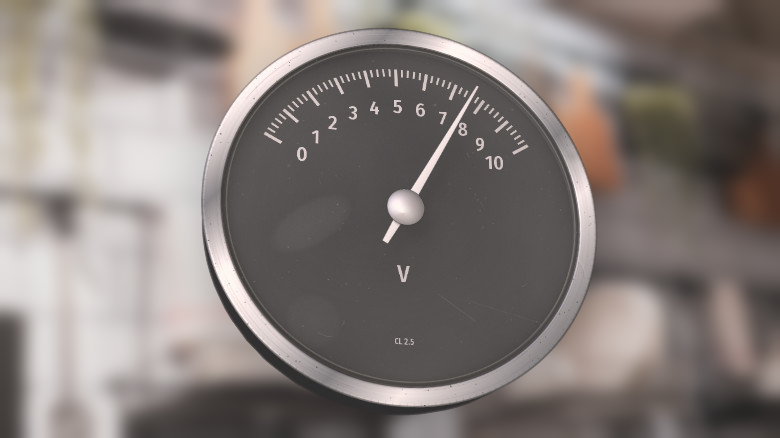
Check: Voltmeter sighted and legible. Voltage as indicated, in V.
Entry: 7.6 V
